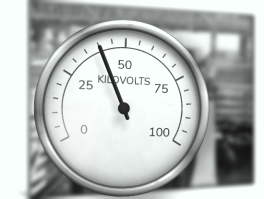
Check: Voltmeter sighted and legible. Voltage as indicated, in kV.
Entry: 40 kV
